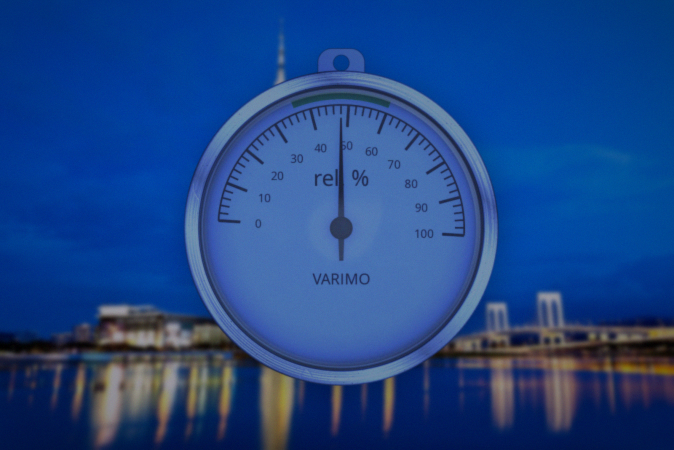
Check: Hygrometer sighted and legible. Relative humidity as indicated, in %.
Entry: 48 %
